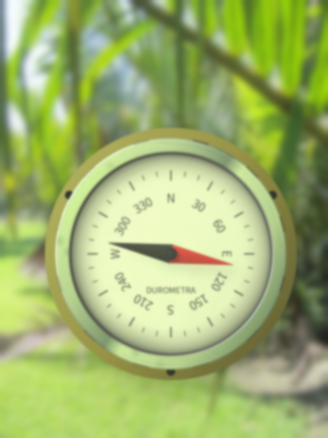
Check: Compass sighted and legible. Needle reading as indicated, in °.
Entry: 100 °
